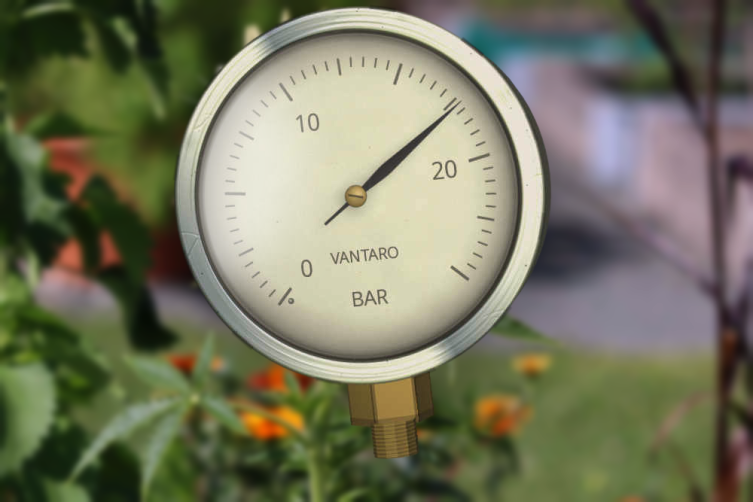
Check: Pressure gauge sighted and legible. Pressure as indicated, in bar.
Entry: 17.75 bar
